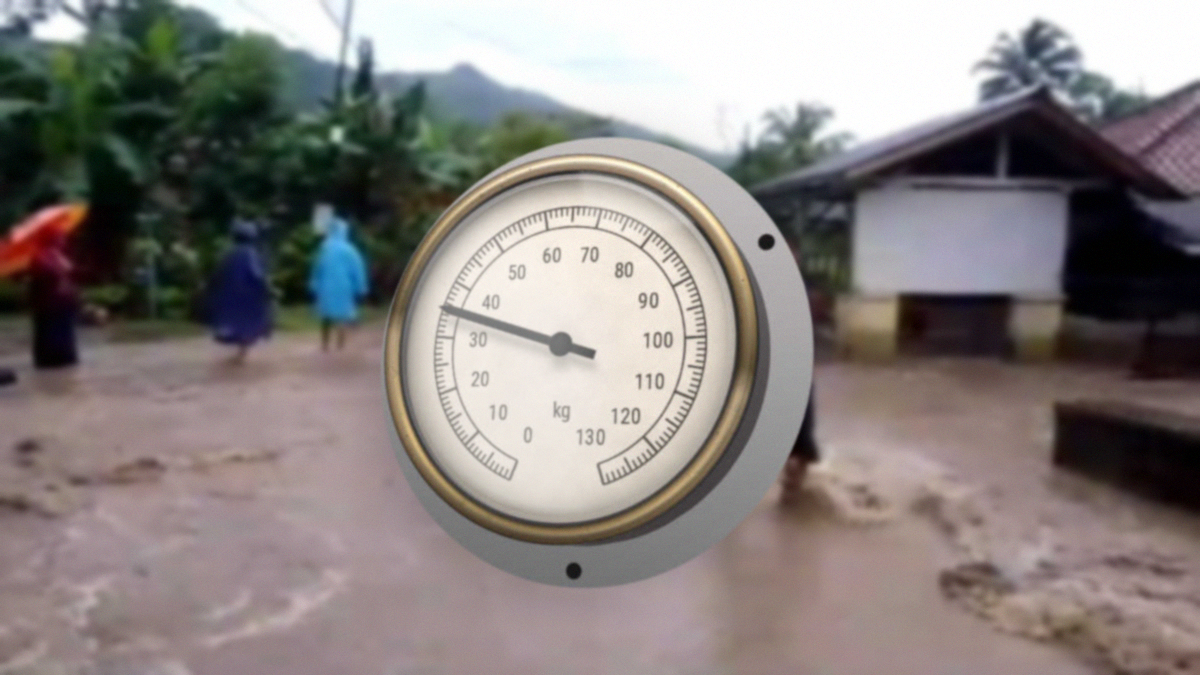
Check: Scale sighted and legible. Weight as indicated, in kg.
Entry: 35 kg
